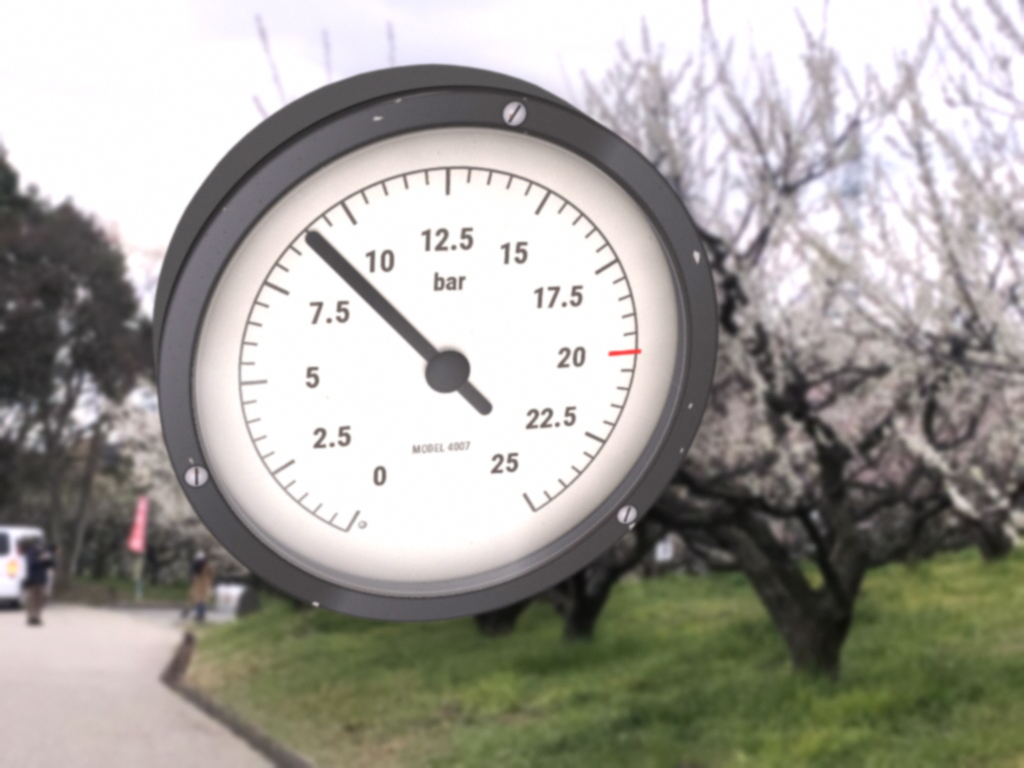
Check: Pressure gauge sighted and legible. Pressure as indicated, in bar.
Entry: 9 bar
